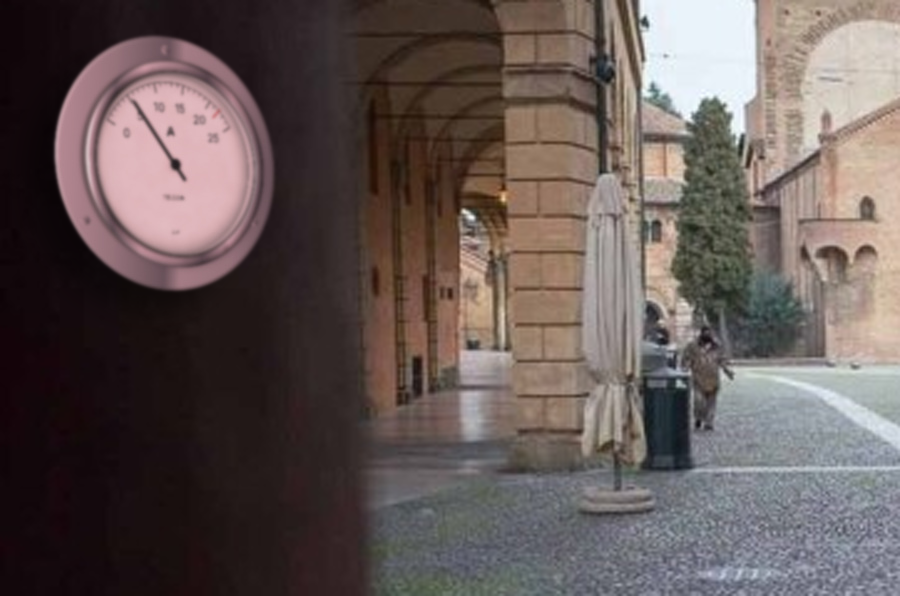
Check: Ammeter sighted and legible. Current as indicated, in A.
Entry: 5 A
